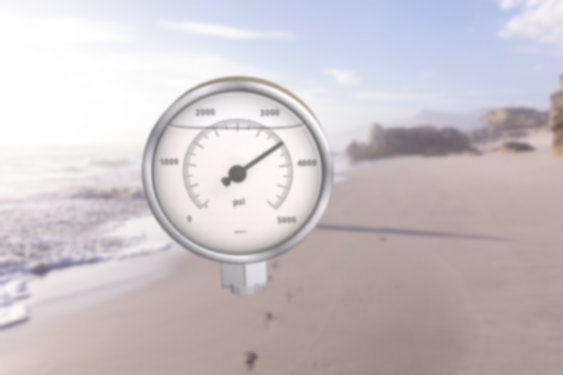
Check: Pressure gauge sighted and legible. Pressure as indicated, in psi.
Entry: 3500 psi
